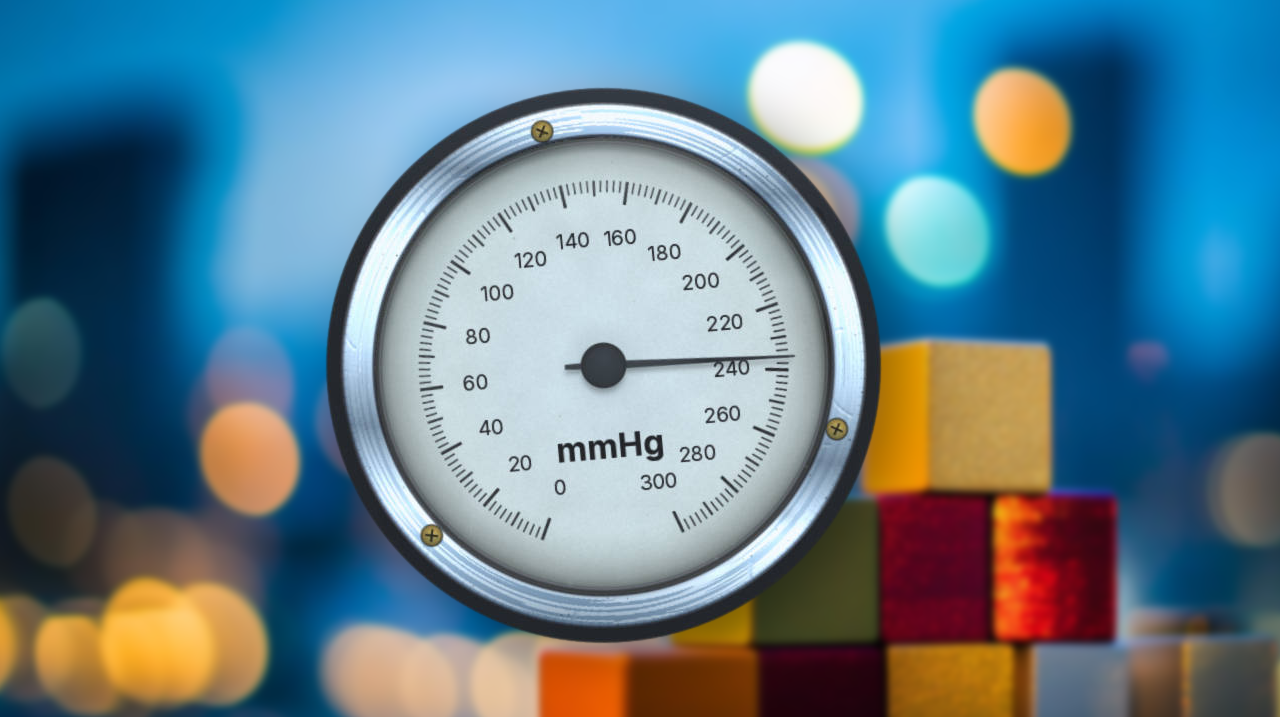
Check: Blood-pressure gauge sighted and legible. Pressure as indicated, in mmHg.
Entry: 236 mmHg
